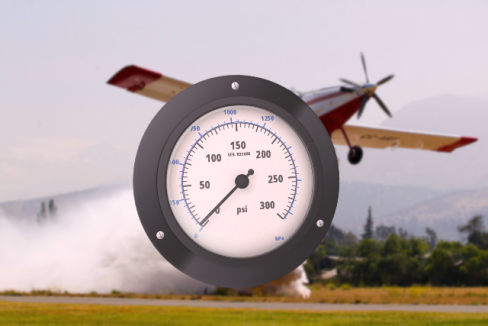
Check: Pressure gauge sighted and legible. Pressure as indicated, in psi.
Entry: 5 psi
